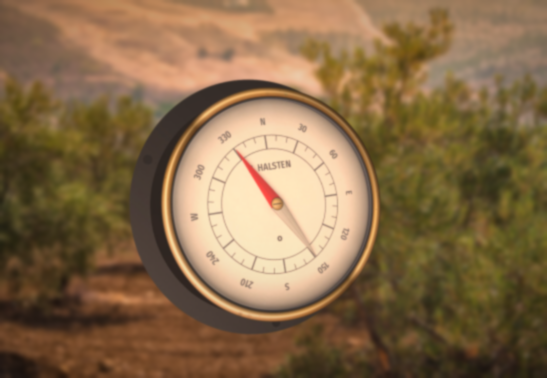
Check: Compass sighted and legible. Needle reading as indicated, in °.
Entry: 330 °
